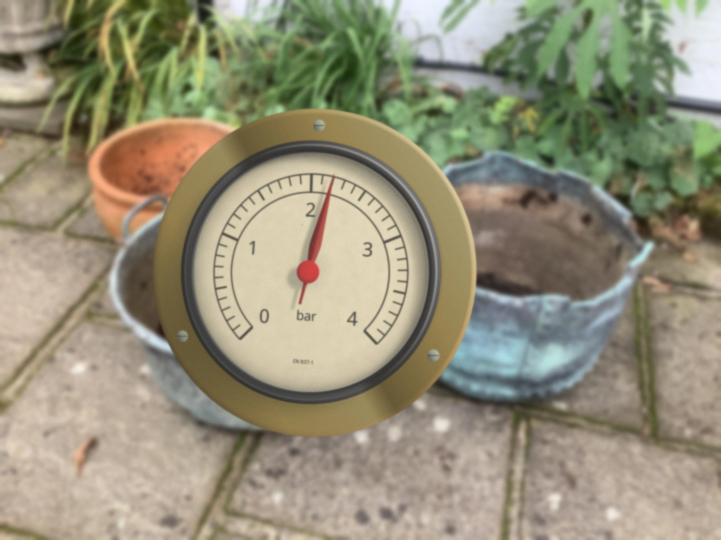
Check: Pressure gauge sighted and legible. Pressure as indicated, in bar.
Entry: 2.2 bar
